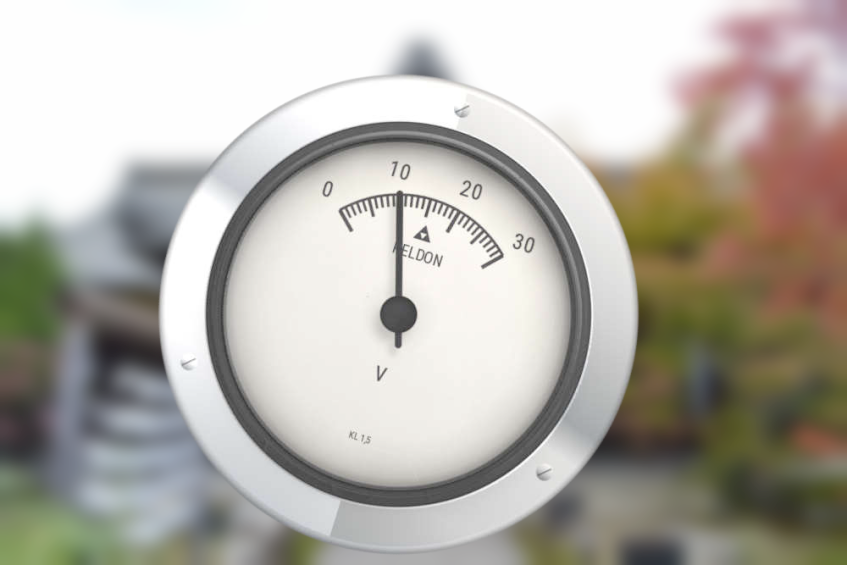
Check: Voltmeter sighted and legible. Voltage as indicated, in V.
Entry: 10 V
